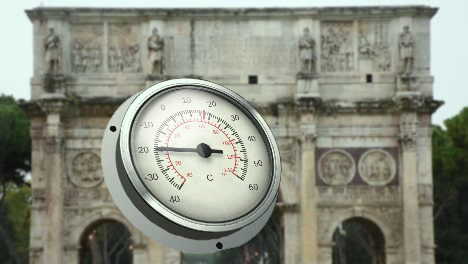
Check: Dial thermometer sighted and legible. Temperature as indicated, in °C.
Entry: -20 °C
